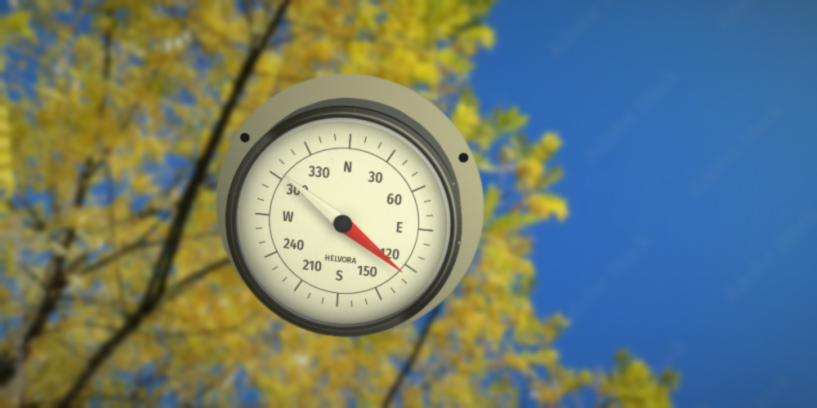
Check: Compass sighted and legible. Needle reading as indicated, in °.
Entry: 125 °
